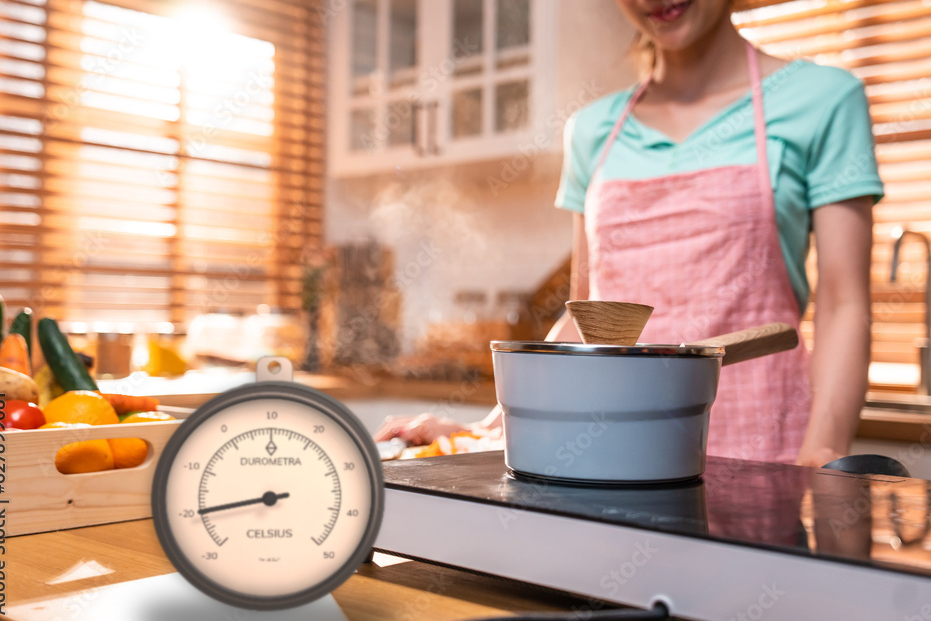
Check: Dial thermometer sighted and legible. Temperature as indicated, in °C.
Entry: -20 °C
